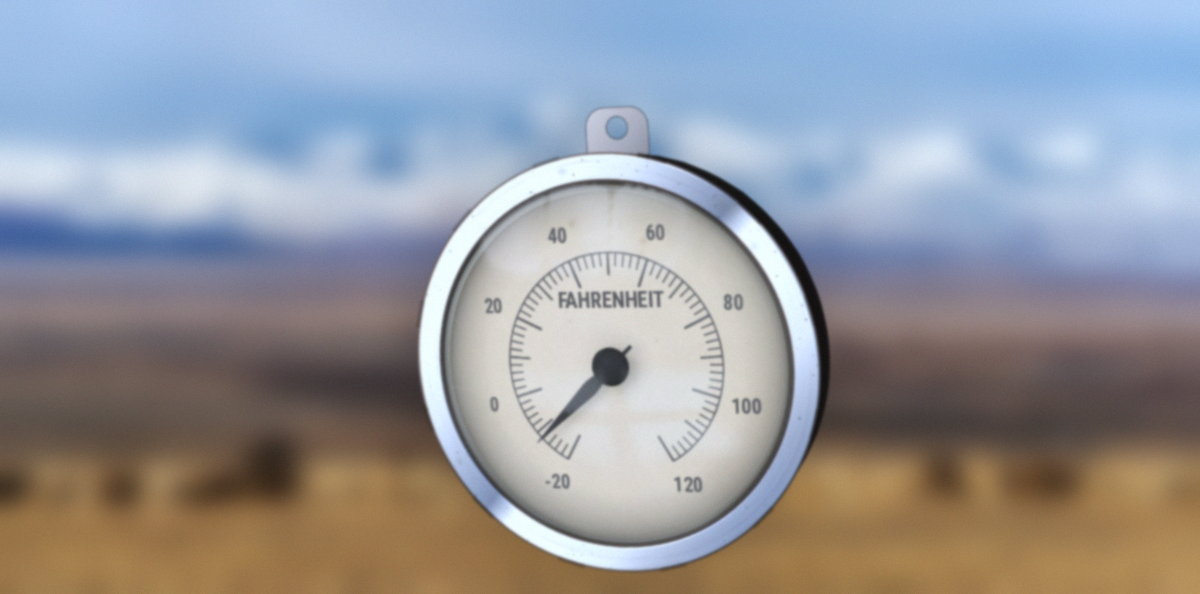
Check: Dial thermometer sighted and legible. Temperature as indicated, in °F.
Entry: -12 °F
